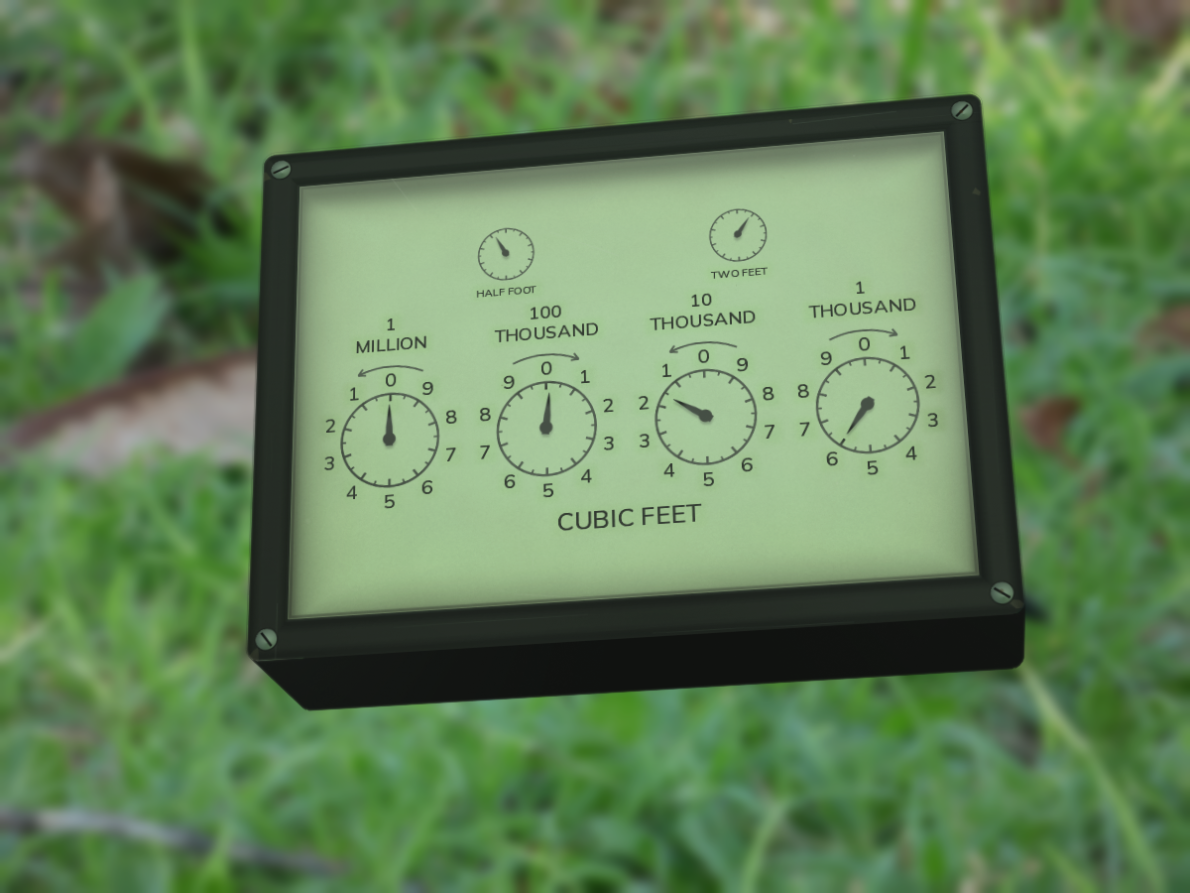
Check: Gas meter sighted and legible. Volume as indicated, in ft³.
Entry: 1600 ft³
